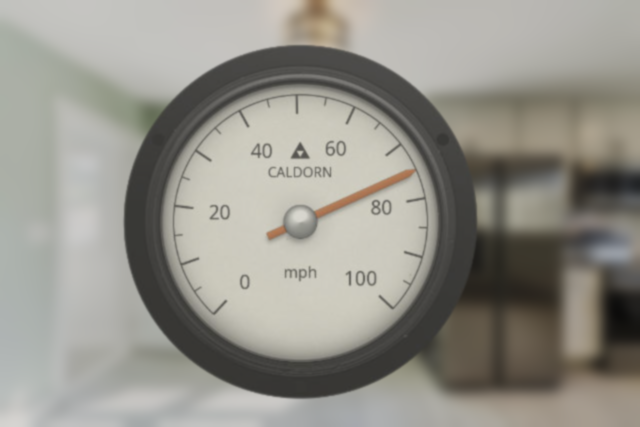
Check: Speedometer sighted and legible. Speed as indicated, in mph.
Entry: 75 mph
